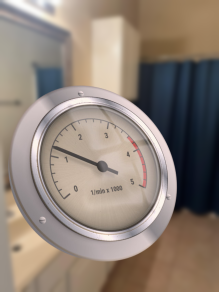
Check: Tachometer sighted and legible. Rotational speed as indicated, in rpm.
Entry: 1200 rpm
